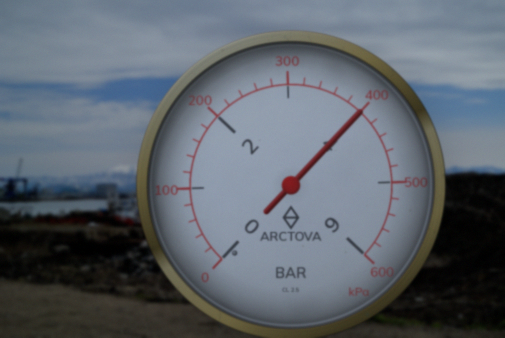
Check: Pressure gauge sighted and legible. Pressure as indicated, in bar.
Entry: 4 bar
